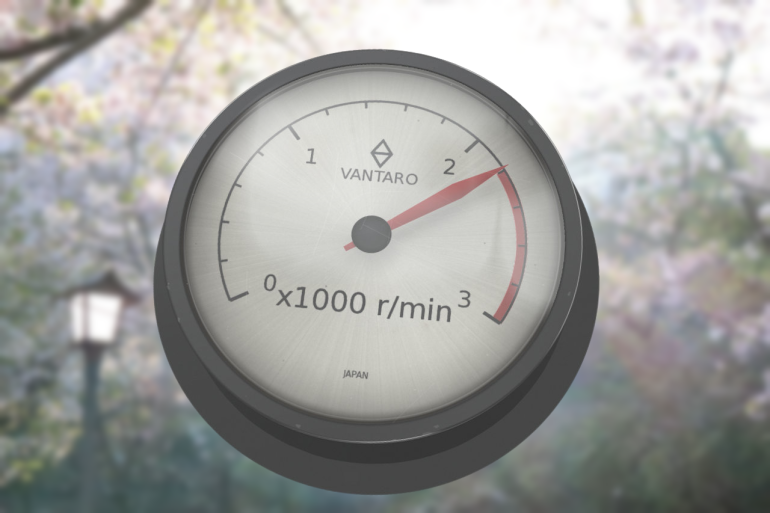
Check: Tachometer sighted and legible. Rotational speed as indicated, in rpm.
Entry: 2200 rpm
